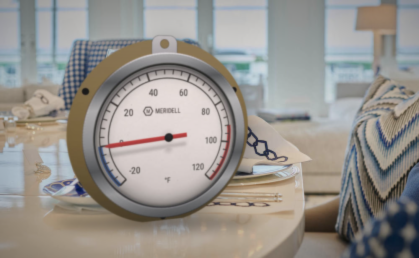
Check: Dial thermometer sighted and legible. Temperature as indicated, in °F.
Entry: 0 °F
